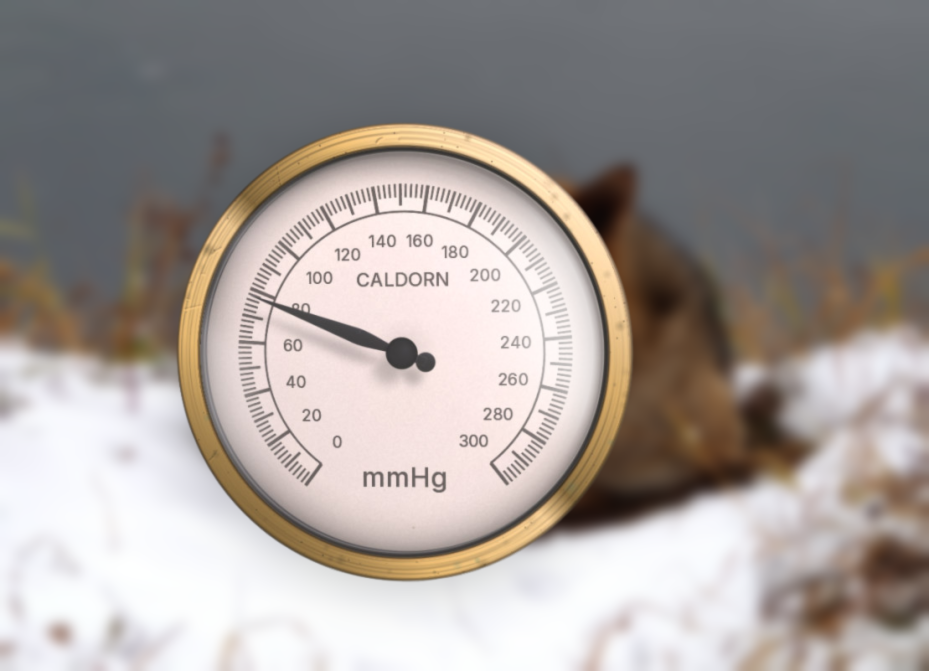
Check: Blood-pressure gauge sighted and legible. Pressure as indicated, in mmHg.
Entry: 78 mmHg
